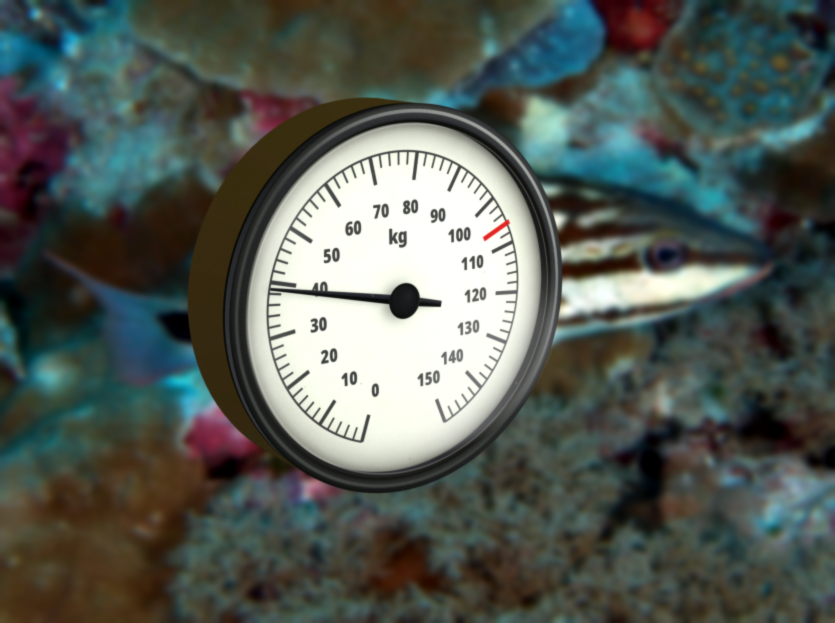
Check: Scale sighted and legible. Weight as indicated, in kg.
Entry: 39 kg
